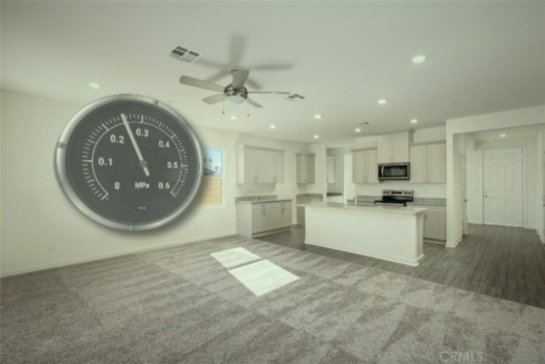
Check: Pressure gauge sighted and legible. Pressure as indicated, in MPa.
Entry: 0.25 MPa
